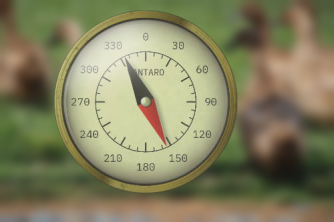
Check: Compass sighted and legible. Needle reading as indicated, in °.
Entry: 155 °
